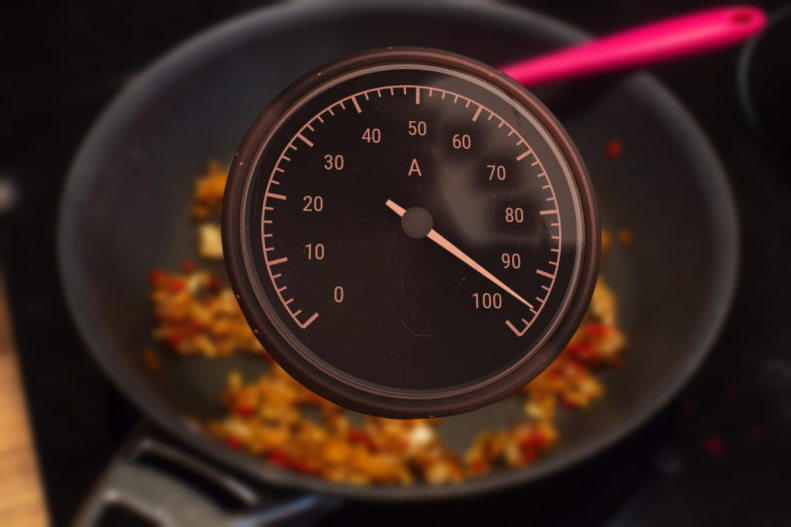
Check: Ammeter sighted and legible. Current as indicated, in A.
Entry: 96 A
